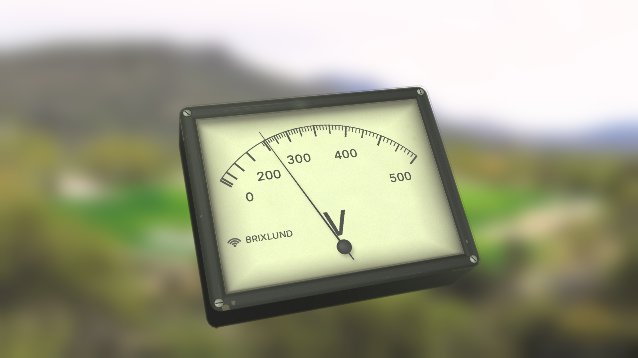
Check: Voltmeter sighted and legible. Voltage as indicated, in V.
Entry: 250 V
